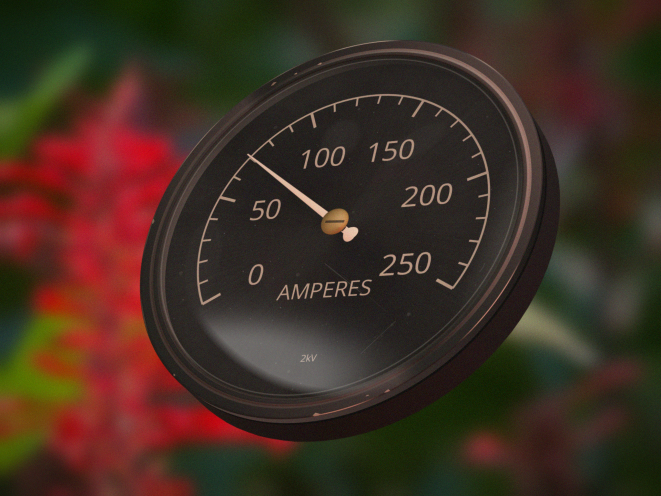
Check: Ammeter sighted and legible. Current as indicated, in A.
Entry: 70 A
